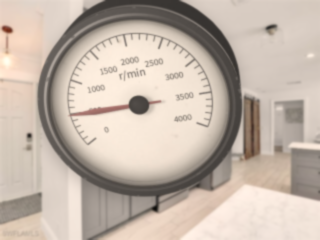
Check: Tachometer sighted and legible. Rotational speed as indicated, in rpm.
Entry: 500 rpm
